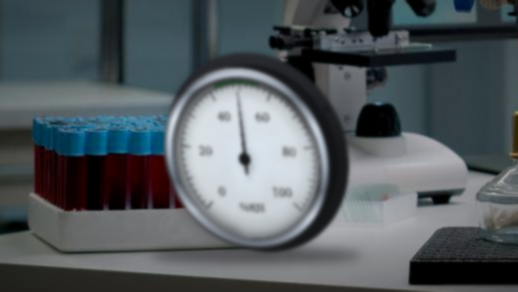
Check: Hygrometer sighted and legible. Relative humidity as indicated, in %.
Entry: 50 %
